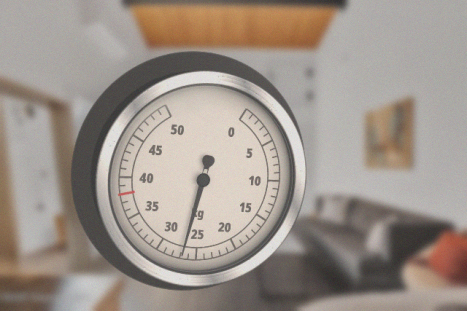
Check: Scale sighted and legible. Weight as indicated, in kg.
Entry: 27 kg
